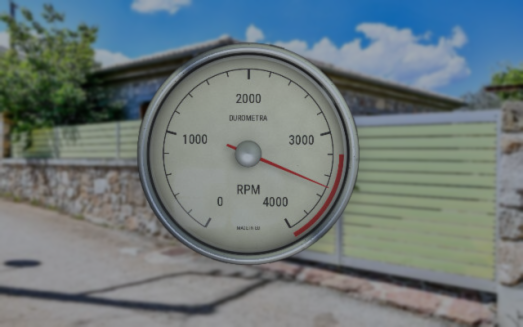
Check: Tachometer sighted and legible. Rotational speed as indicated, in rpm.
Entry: 3500 rpm
